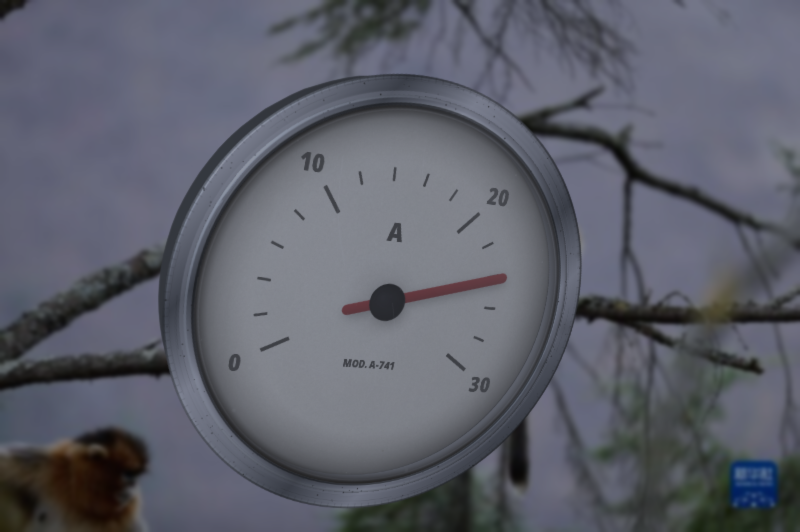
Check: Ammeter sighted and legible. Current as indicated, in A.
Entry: 24 A
